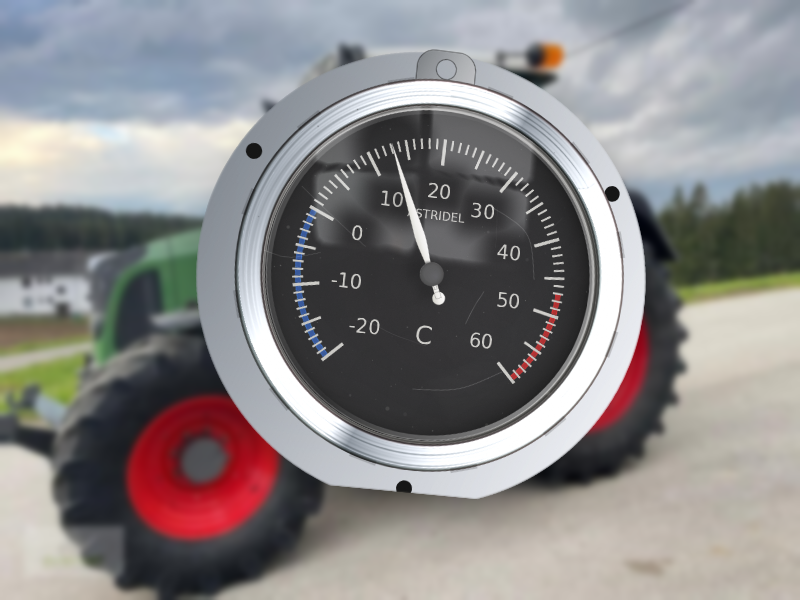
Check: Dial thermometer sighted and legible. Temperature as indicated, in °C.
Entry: 13 °C
